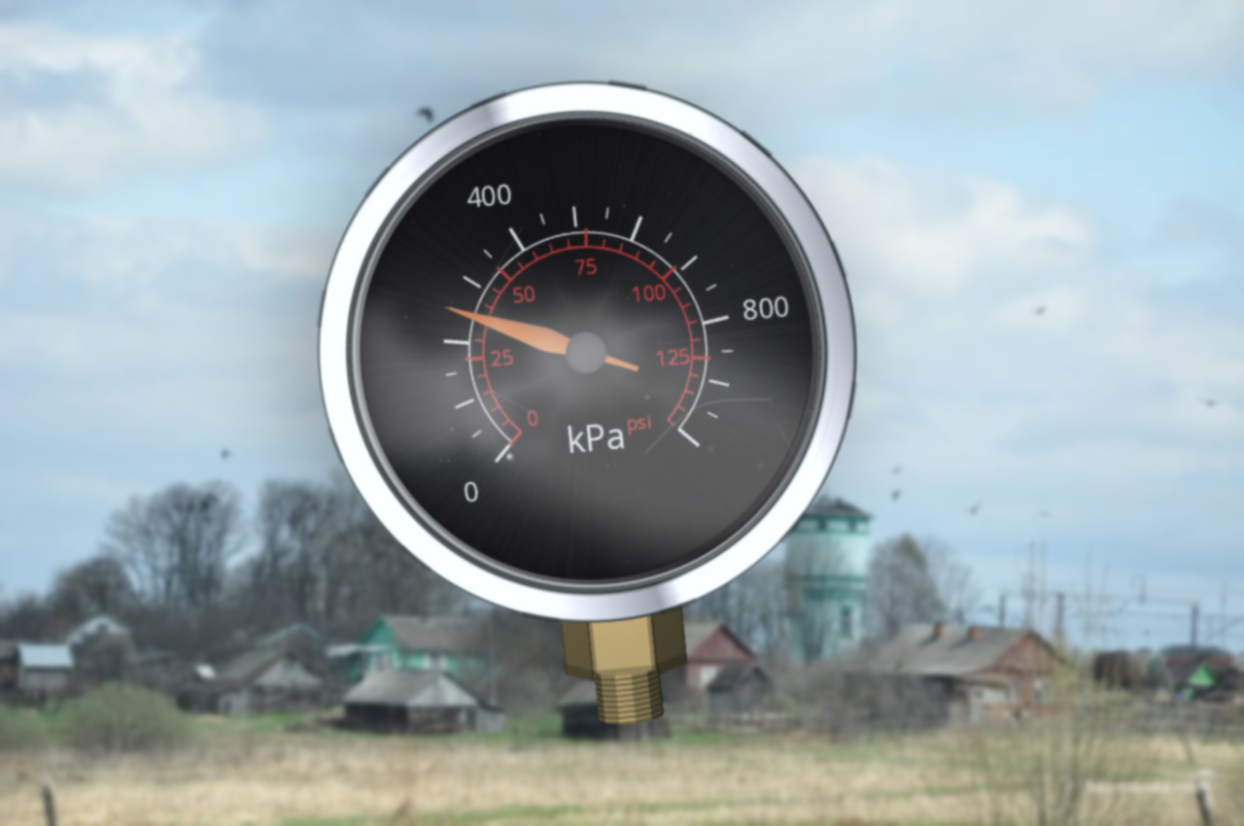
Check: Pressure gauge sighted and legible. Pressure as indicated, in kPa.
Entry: 250 kPa
